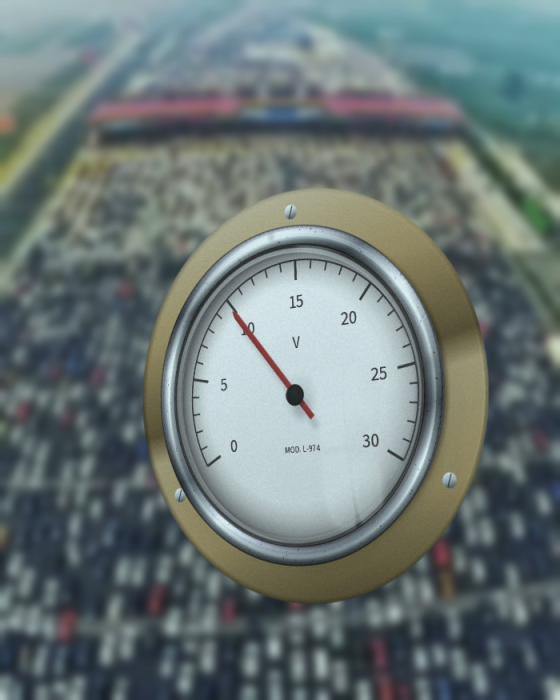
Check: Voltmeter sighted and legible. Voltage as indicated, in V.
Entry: 10 V
